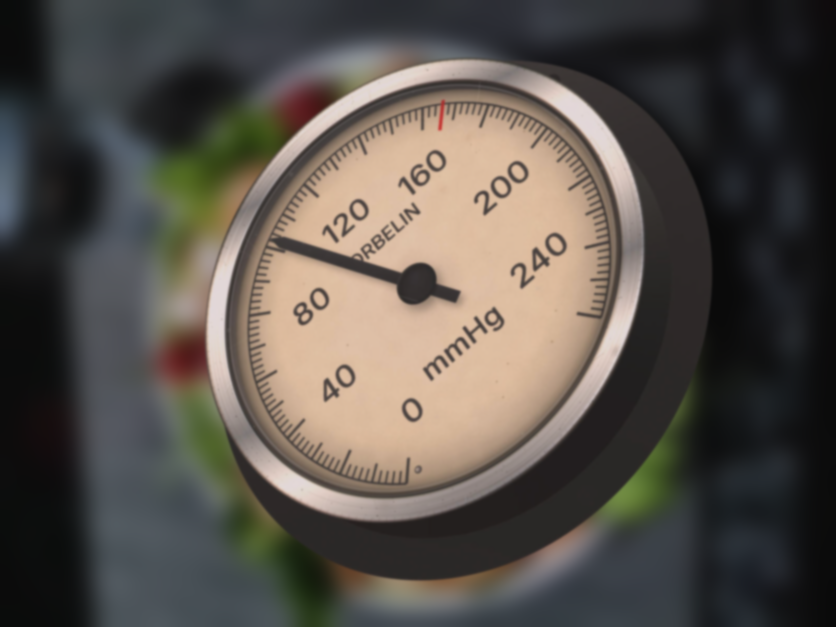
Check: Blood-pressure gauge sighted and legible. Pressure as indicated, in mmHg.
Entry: 102 mmHg
